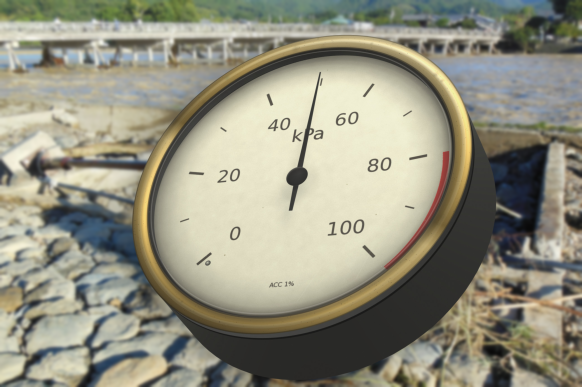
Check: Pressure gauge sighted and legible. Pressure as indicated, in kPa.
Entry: 50 kPa
